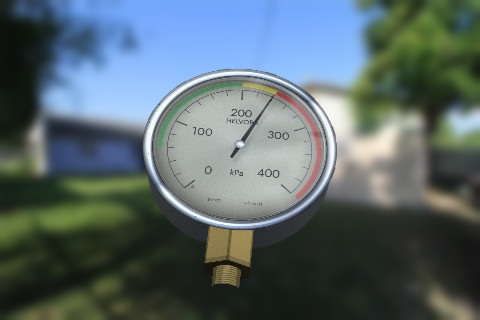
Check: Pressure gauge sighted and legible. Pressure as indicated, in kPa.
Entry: 240 kPa
